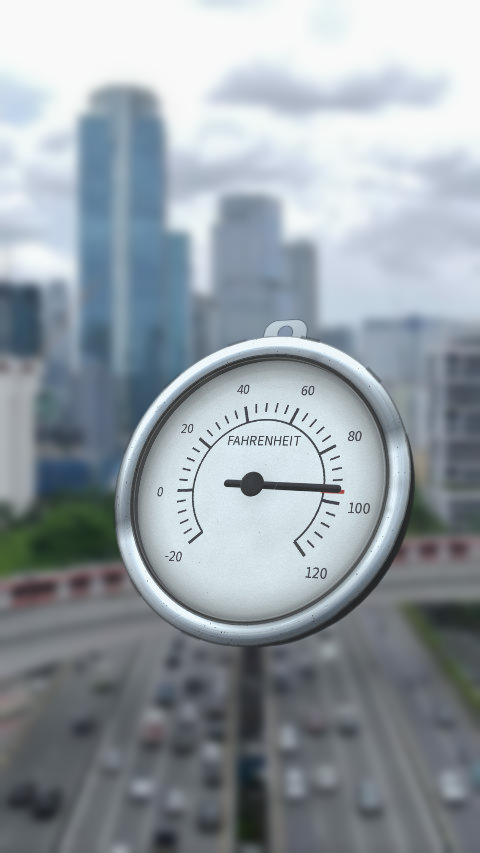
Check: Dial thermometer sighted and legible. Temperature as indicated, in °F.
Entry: 96 °F
